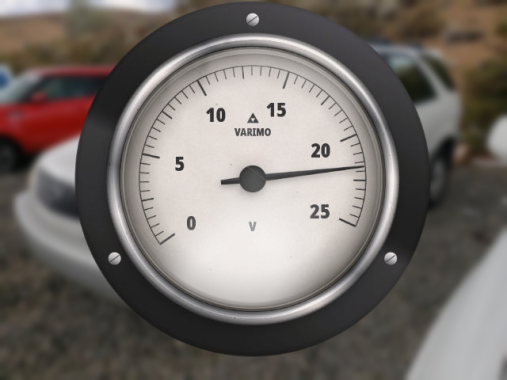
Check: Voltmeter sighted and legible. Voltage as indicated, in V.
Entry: 21.75 V
